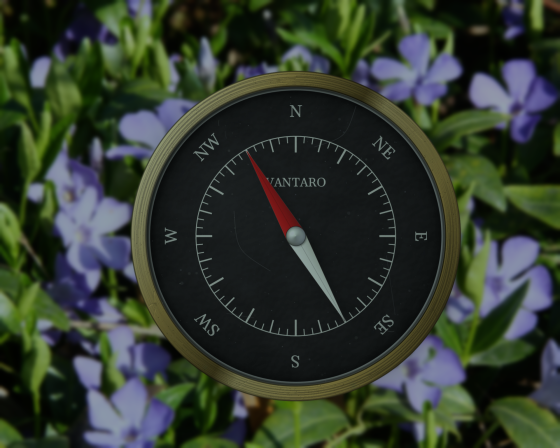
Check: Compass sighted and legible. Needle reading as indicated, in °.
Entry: 330 °
